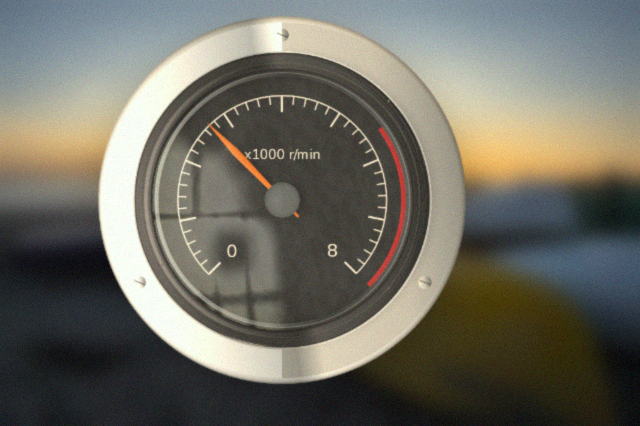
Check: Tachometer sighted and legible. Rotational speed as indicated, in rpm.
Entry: 2700 rpm
